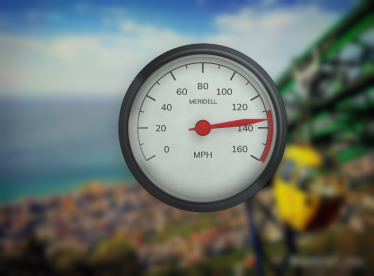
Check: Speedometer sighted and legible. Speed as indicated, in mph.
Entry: 135 mph
